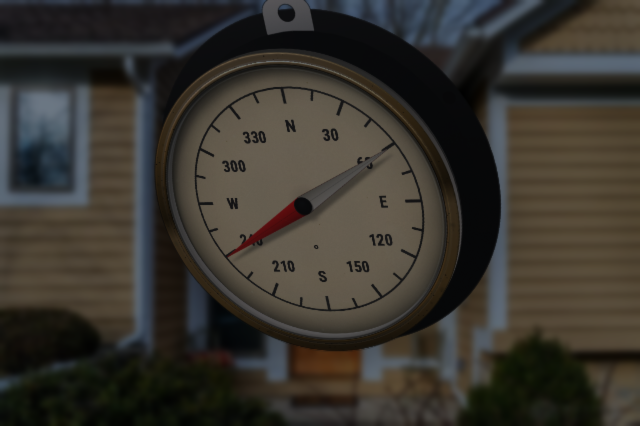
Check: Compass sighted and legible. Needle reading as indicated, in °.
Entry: 240 °
